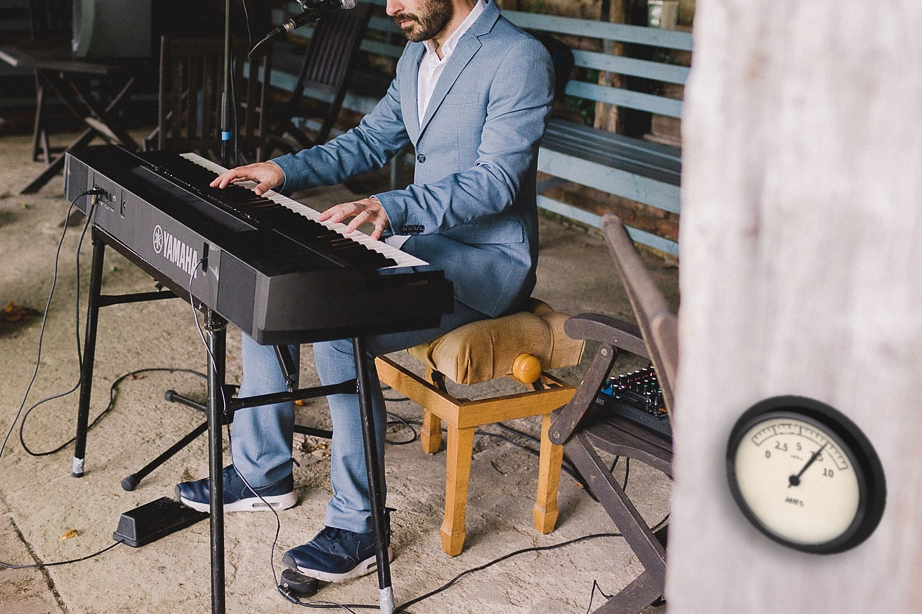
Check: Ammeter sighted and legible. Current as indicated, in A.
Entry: 7.5 A
